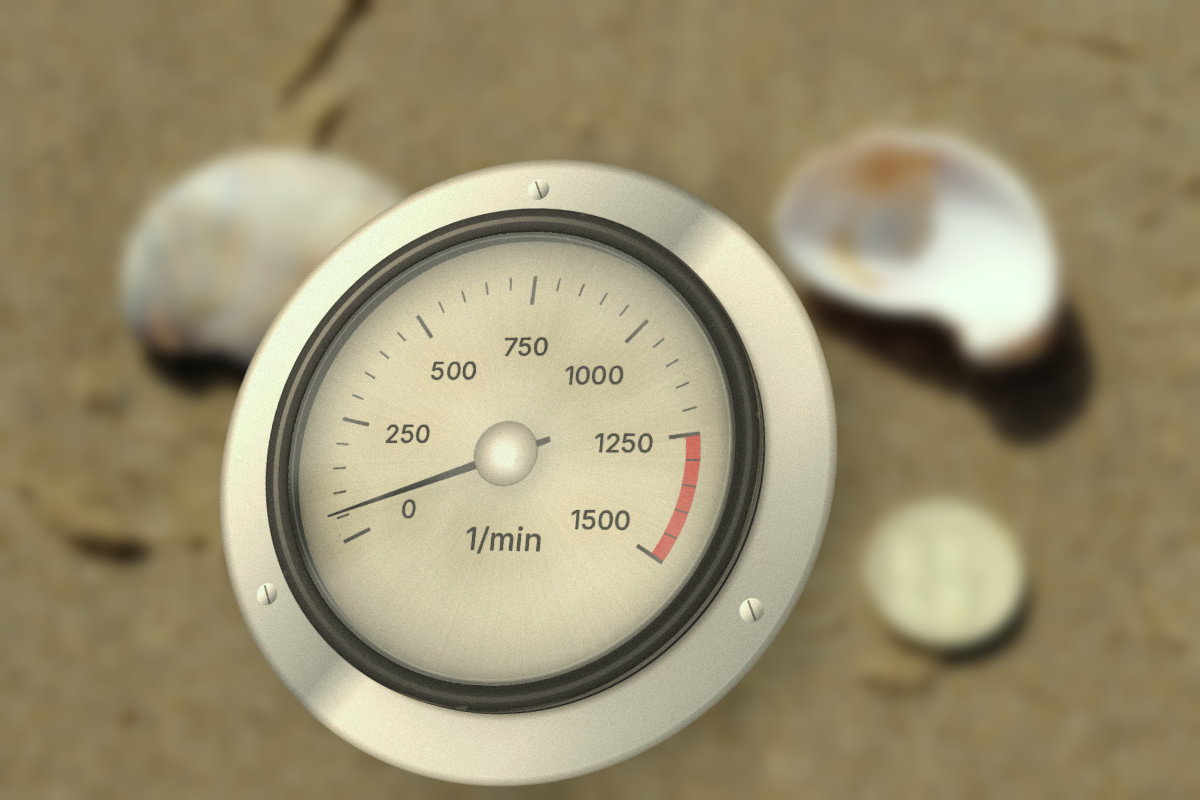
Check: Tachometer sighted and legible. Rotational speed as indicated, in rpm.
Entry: 50 rpm
